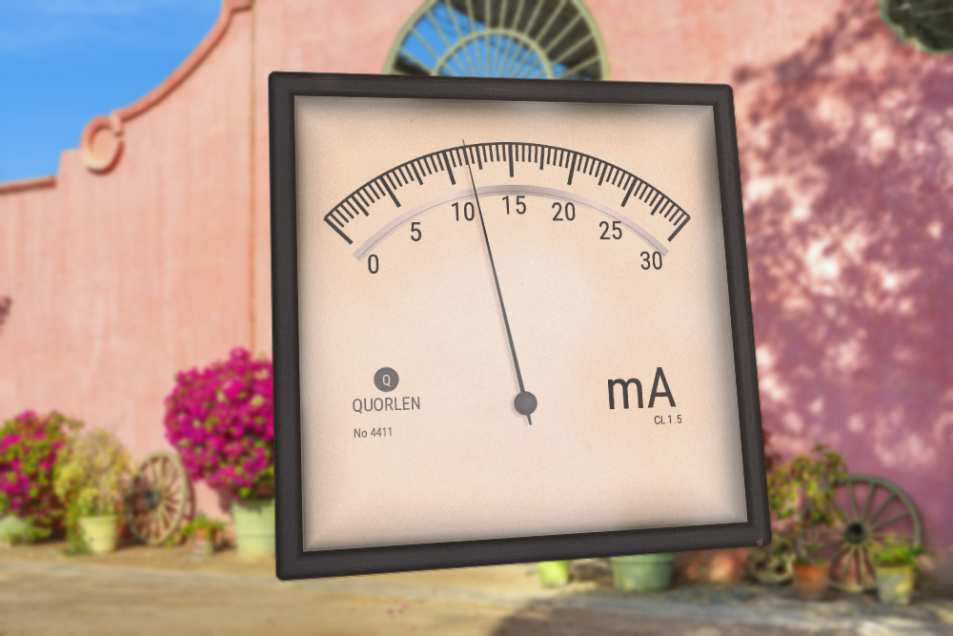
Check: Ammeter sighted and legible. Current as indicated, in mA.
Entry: 11.5 mA
